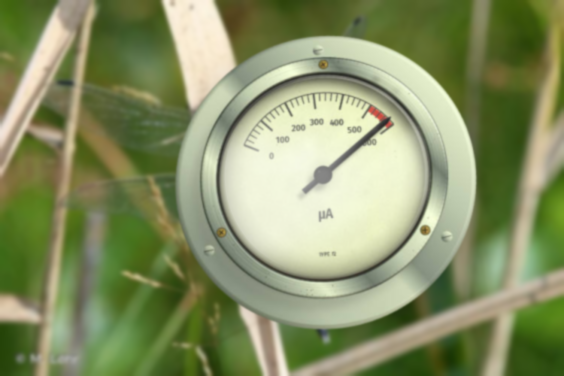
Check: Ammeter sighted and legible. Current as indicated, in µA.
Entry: 580 µA
